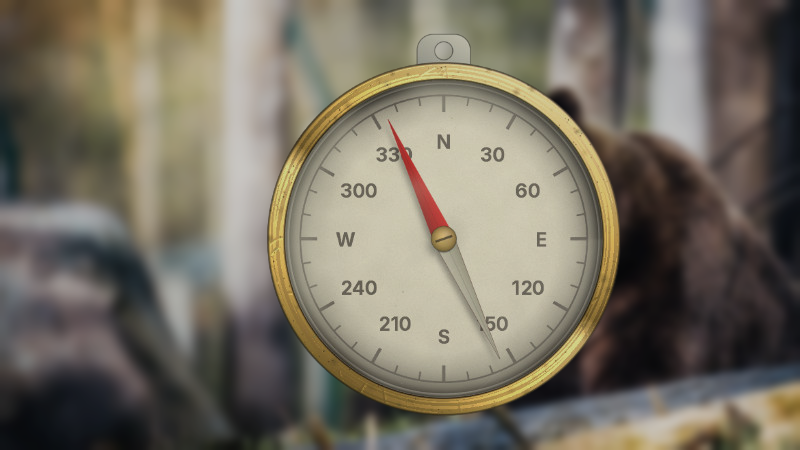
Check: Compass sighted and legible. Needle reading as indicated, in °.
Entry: 335 °
